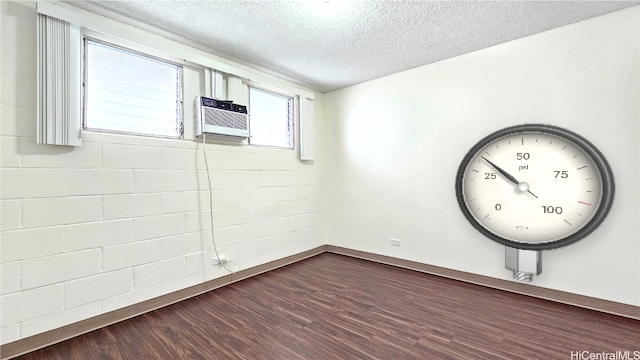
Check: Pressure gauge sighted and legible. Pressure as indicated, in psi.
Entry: 32.5 psi
